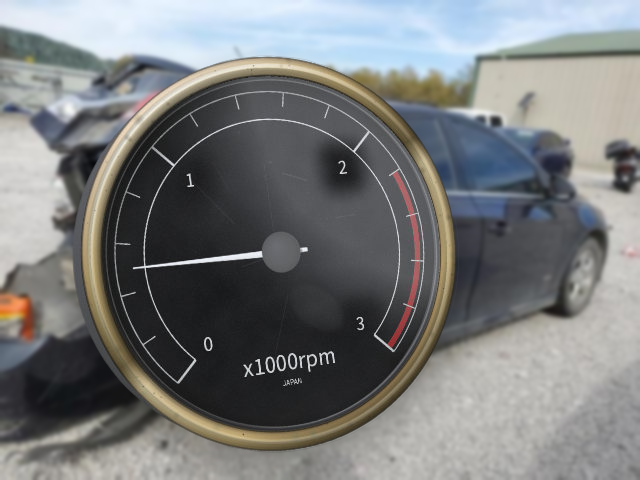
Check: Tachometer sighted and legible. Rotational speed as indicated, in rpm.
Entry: 500 rpm
